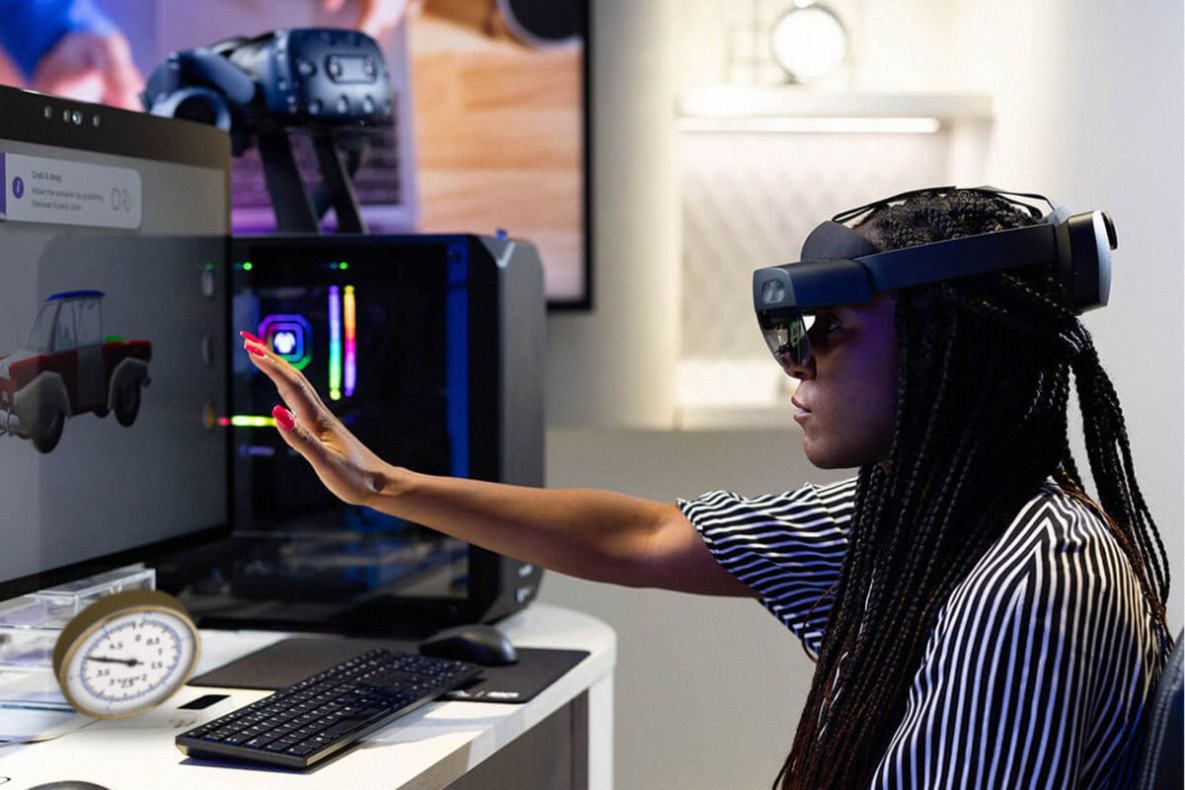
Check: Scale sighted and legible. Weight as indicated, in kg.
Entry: 4 kg
